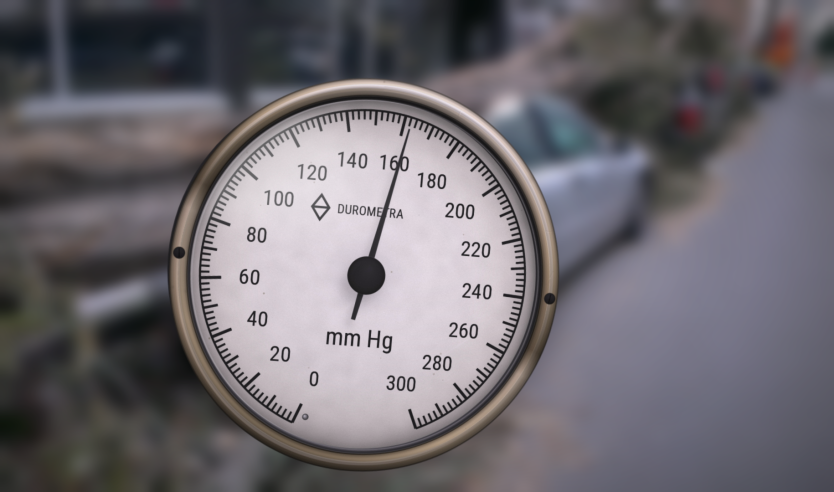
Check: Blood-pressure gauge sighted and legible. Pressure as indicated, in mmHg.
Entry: 162 mmHg
